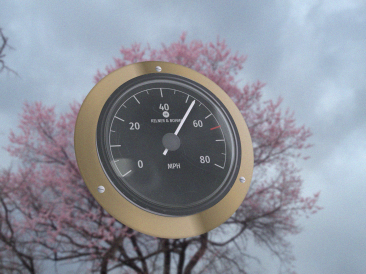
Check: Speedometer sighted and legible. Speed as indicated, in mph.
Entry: 52.5 mph
